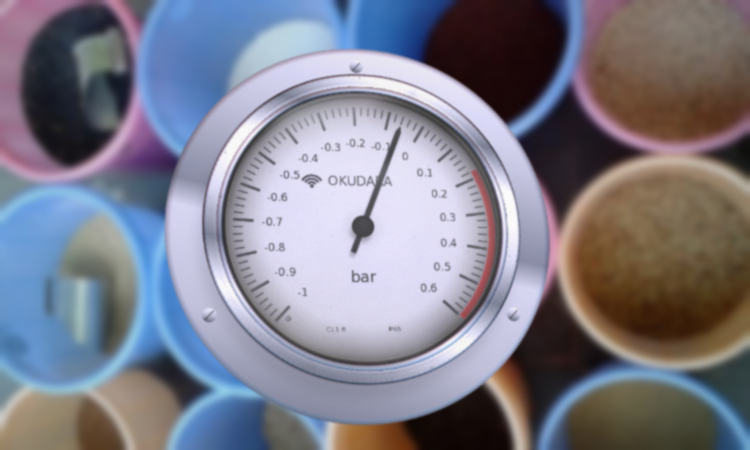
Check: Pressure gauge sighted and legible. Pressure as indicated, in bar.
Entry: -0.06 bar
